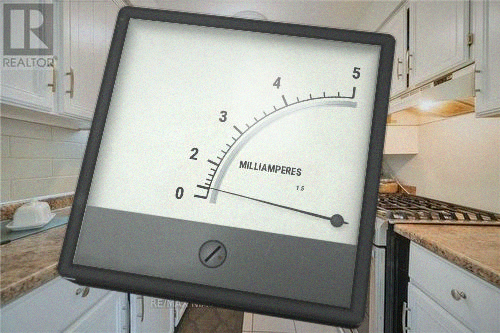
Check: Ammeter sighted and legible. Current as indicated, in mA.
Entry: 1 mA
